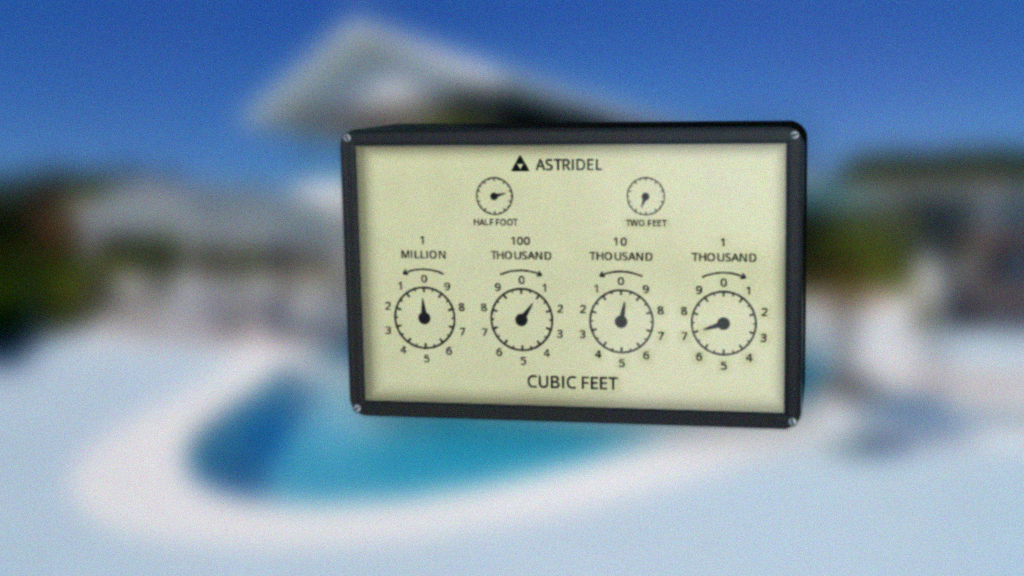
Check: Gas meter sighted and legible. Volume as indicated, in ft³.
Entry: 9700 ft³
